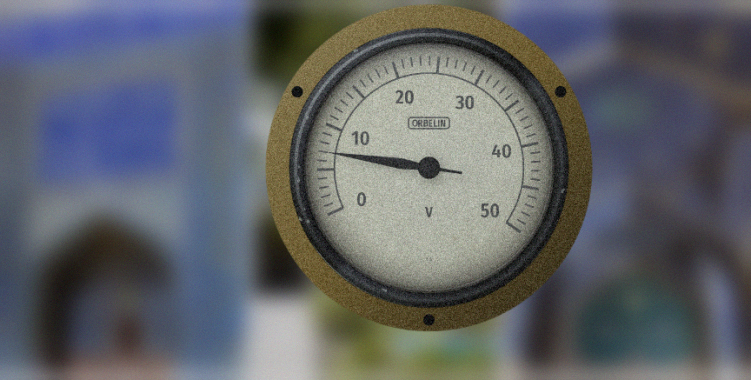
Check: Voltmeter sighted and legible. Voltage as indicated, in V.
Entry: 7 V
